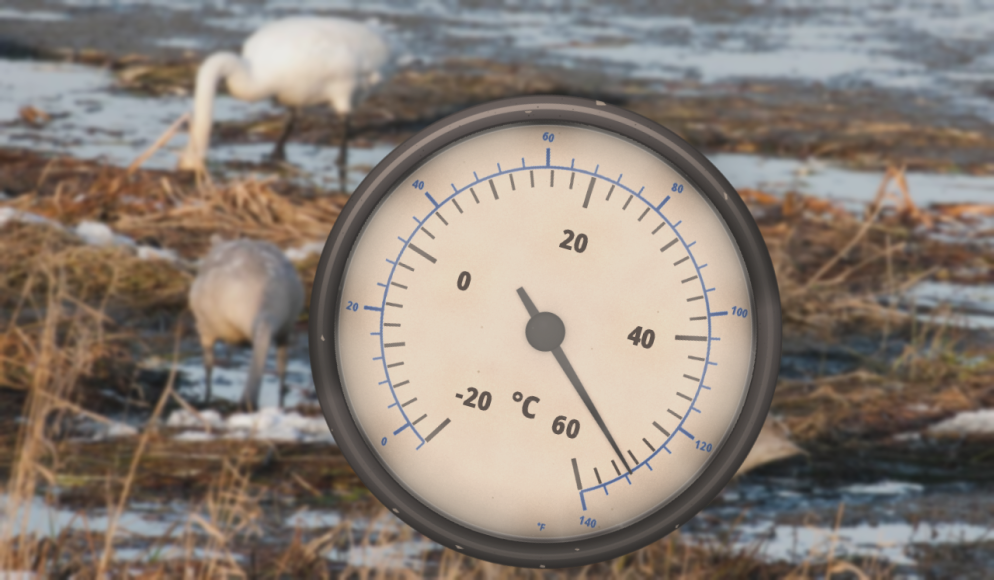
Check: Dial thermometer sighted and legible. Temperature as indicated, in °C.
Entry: 55 °C
